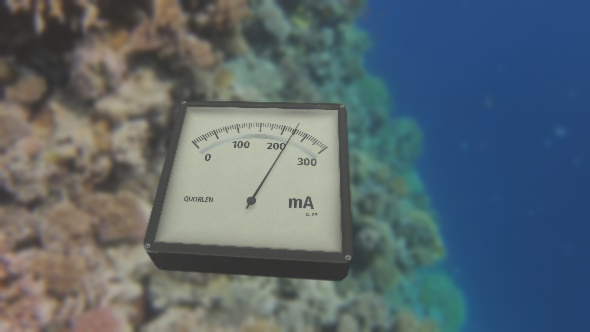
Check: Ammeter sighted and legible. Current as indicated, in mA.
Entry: 225 mA
